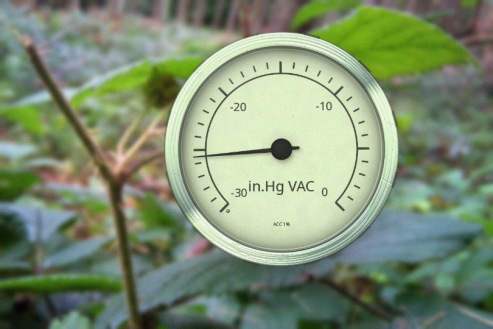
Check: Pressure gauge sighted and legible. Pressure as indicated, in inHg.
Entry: -25.5 inHg
